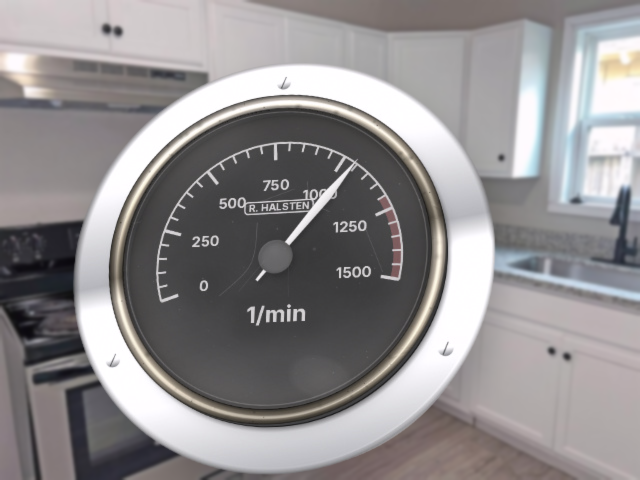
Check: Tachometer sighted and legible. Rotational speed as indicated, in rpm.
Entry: 1050 rpm
